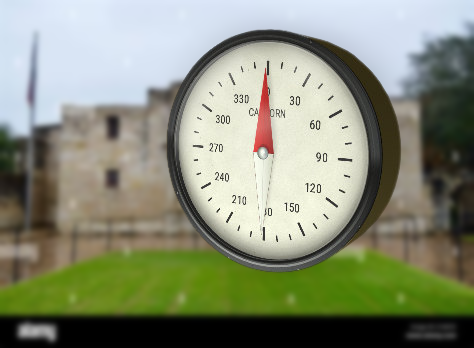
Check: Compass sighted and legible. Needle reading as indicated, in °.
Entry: 0 °
